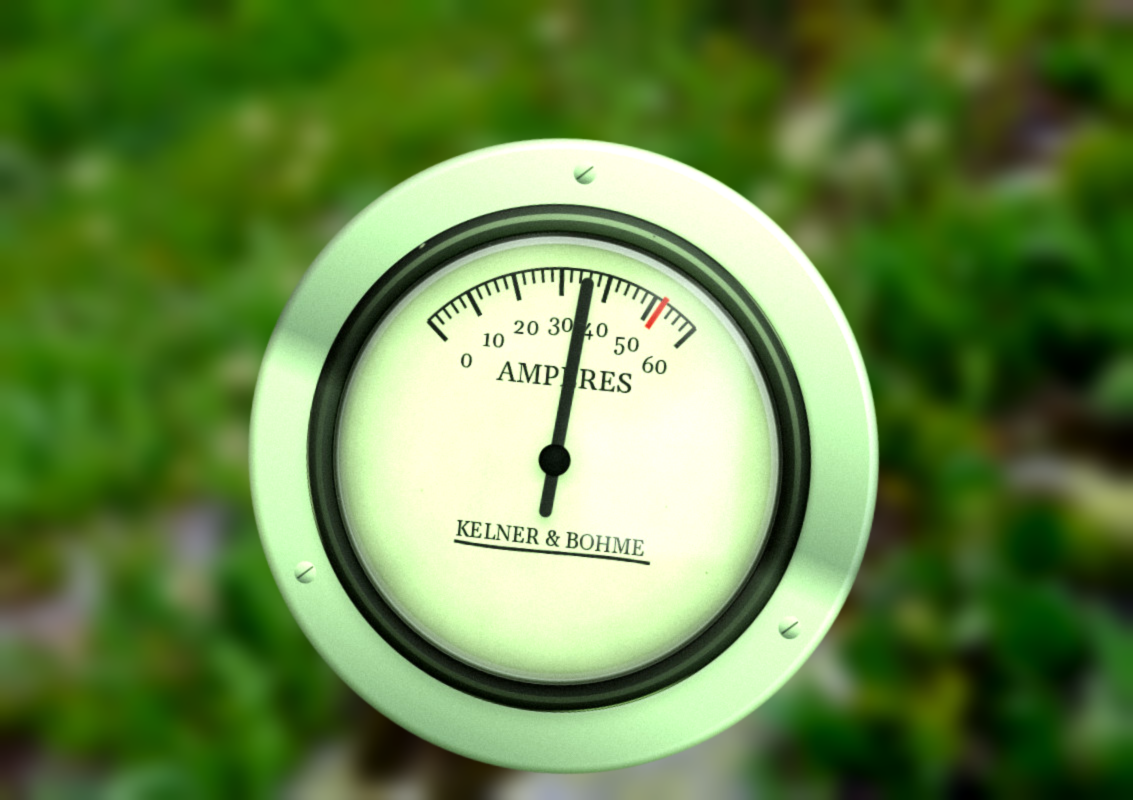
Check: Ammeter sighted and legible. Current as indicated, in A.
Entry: 36 A
